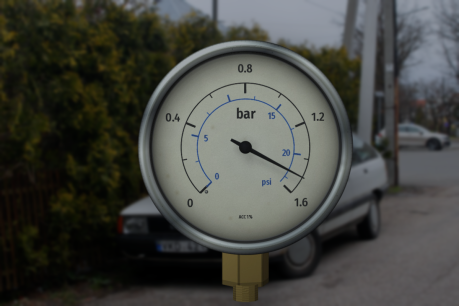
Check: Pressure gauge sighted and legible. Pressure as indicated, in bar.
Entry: 1.5 bar
